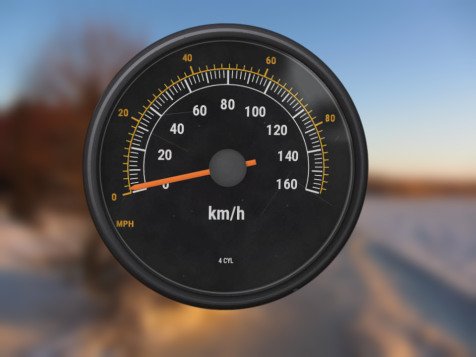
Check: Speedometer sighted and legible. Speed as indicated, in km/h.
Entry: 2 km/h
